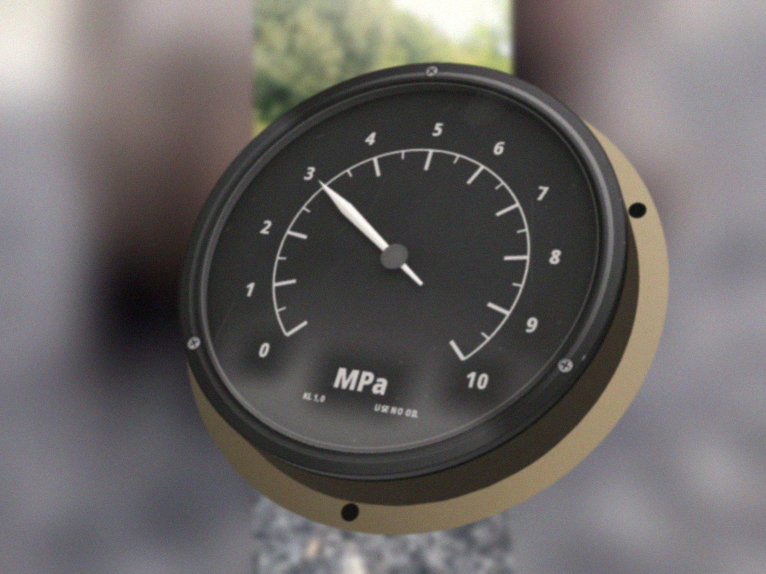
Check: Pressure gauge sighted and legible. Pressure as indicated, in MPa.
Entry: 3 MPa
